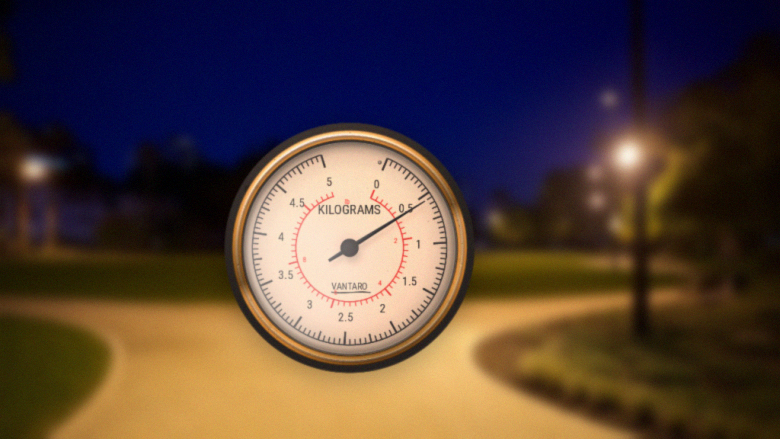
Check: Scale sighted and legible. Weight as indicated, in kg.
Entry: 0.55 kg
